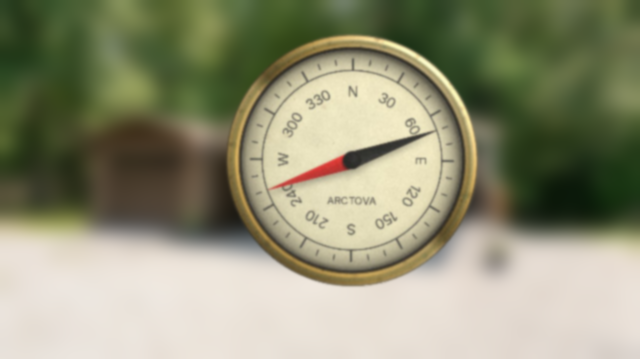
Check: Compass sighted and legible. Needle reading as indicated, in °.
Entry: 250 °
